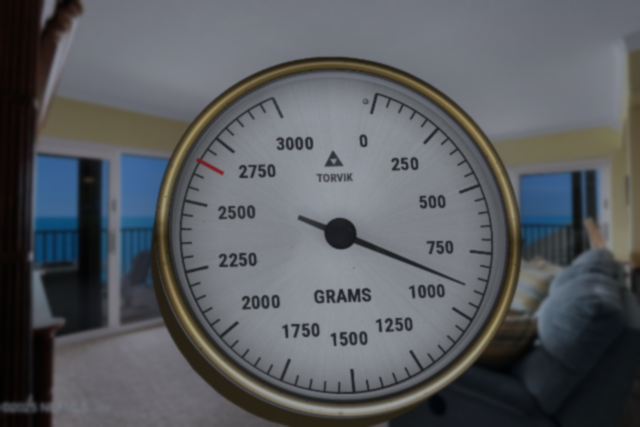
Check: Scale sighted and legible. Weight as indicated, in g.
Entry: 900 g
